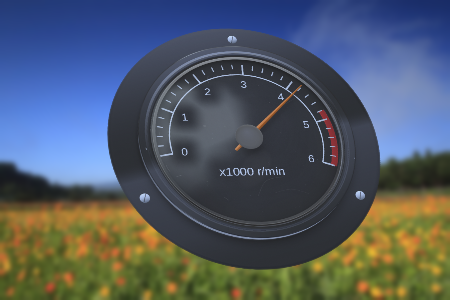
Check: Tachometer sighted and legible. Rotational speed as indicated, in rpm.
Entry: 4200 rpm
